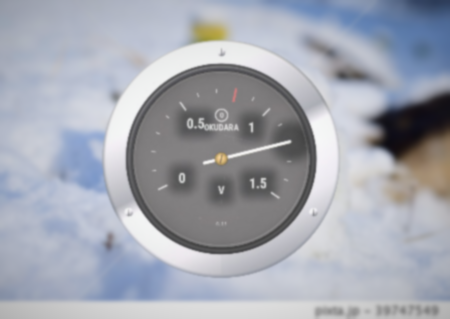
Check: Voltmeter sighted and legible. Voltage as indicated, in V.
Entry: 1.2 V
